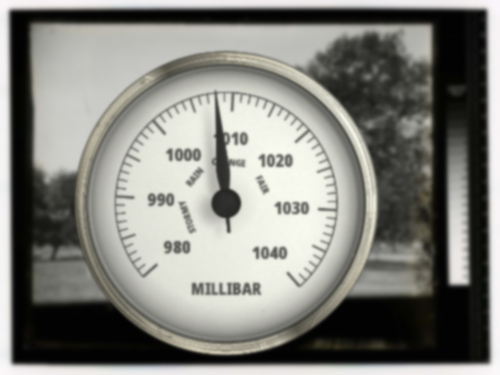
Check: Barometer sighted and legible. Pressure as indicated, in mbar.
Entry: 1008 mbar
